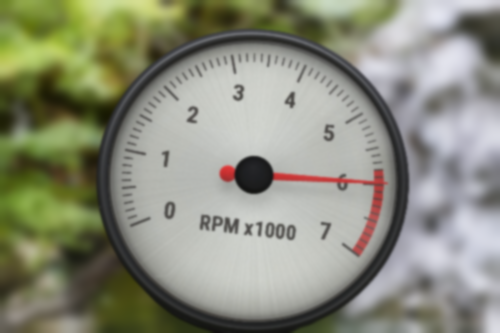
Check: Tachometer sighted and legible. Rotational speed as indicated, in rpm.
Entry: 6000 rpm
